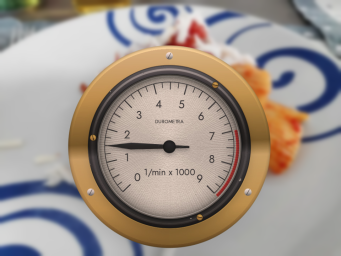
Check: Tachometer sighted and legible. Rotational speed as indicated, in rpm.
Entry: 1500 rpm
